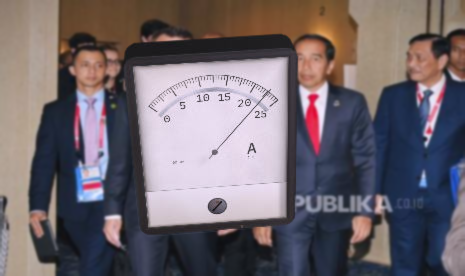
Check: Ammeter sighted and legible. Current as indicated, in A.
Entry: 22.5 A
